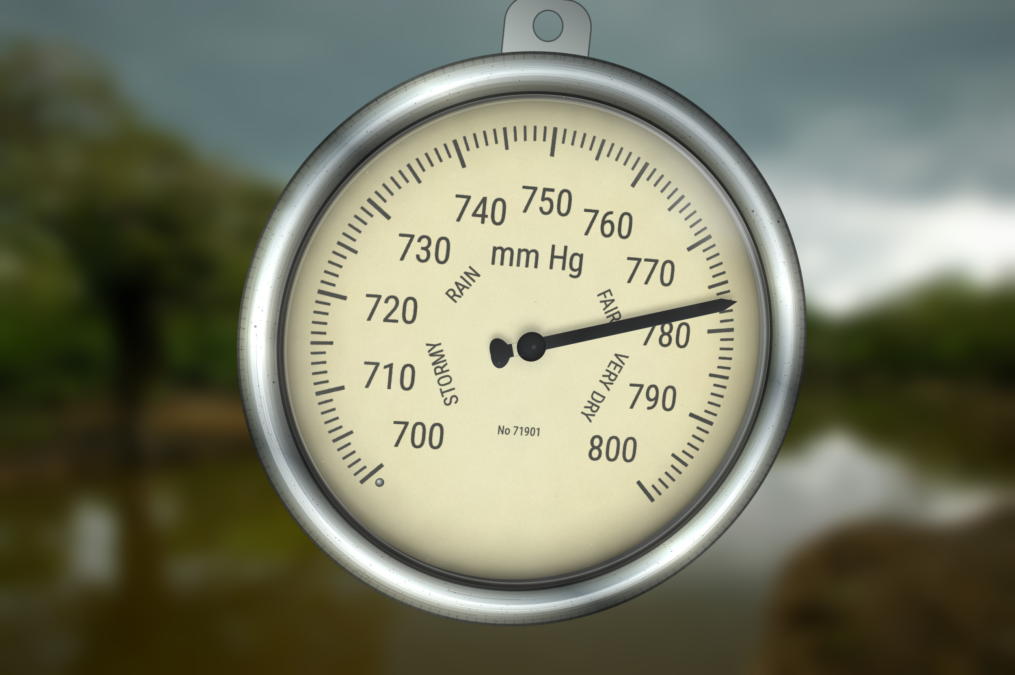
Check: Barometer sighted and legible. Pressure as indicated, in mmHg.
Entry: 777 mmHg
